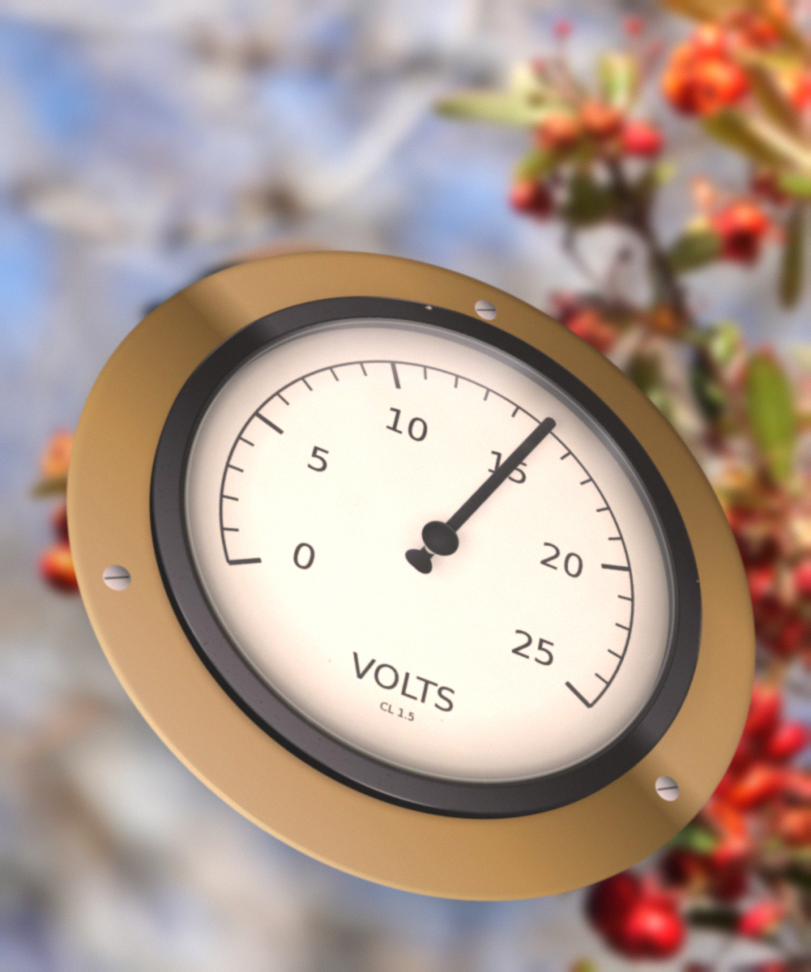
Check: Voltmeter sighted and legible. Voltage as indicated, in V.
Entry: 15 V
